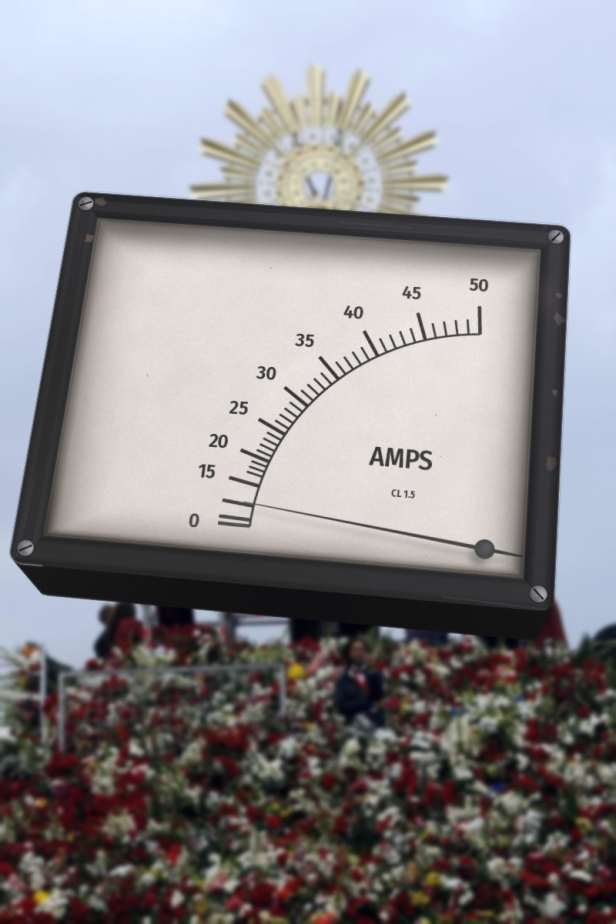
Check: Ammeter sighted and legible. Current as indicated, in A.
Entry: 10 A
